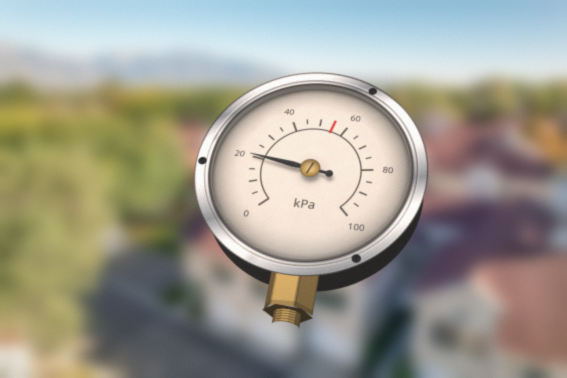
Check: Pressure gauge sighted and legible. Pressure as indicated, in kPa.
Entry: 20 kPa
